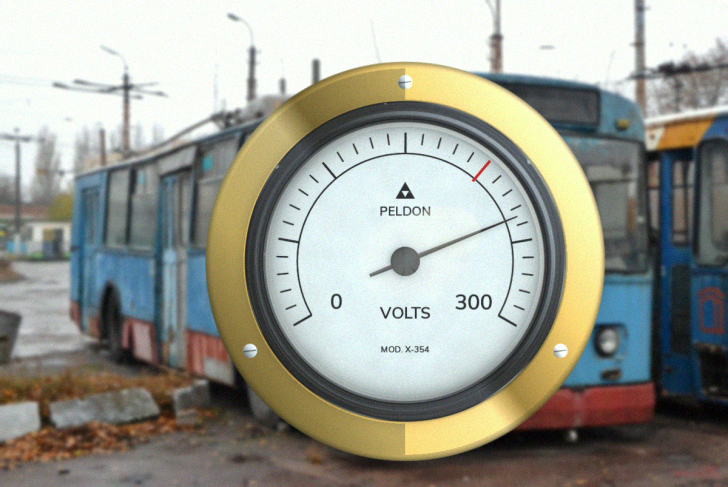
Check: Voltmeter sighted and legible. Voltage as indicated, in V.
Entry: 235 V
